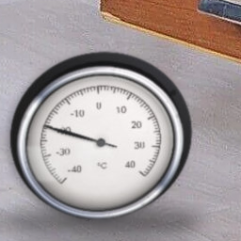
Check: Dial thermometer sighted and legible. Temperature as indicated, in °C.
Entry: -20 °C
